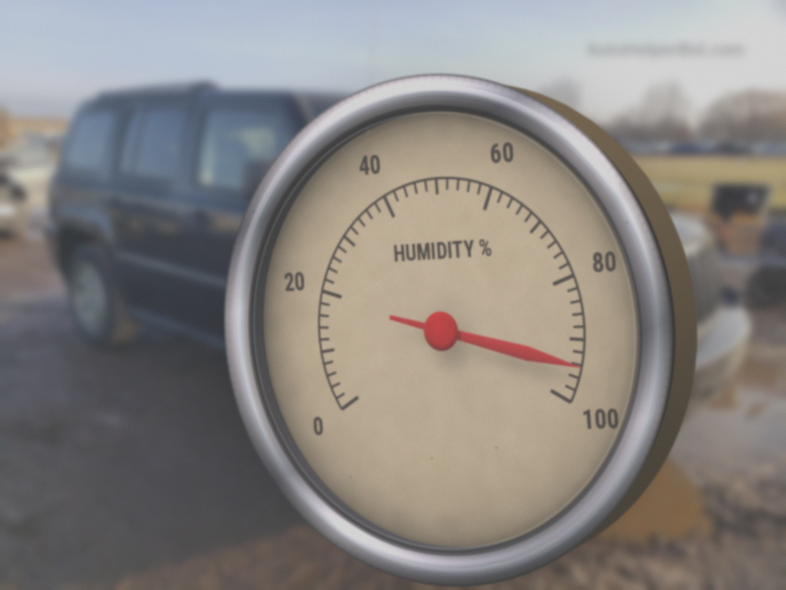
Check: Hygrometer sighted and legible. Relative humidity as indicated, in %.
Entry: 94 %
